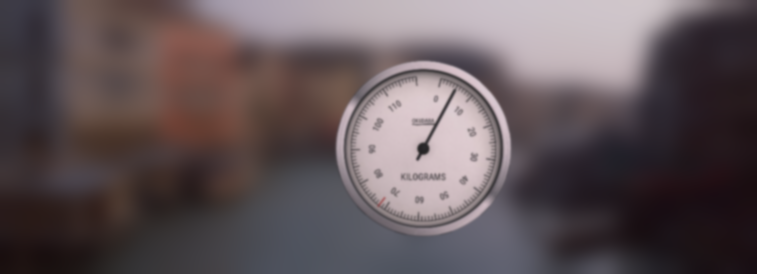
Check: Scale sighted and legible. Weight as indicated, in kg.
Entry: 5 kg
